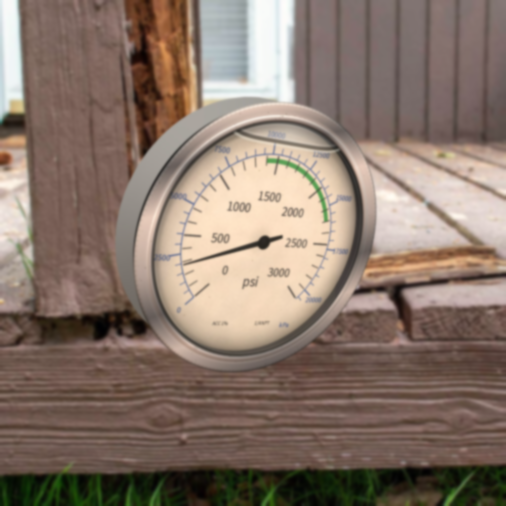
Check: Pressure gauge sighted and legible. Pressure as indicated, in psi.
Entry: 300 psi
